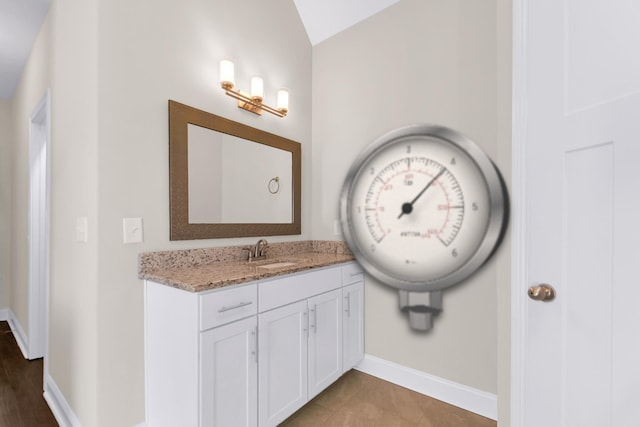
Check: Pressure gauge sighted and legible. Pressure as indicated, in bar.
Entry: 4 bar
